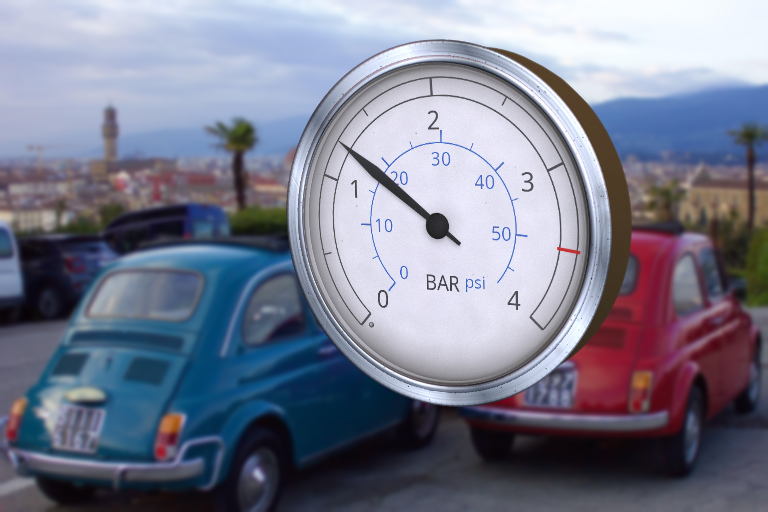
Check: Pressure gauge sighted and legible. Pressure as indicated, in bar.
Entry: 1.25 bar
